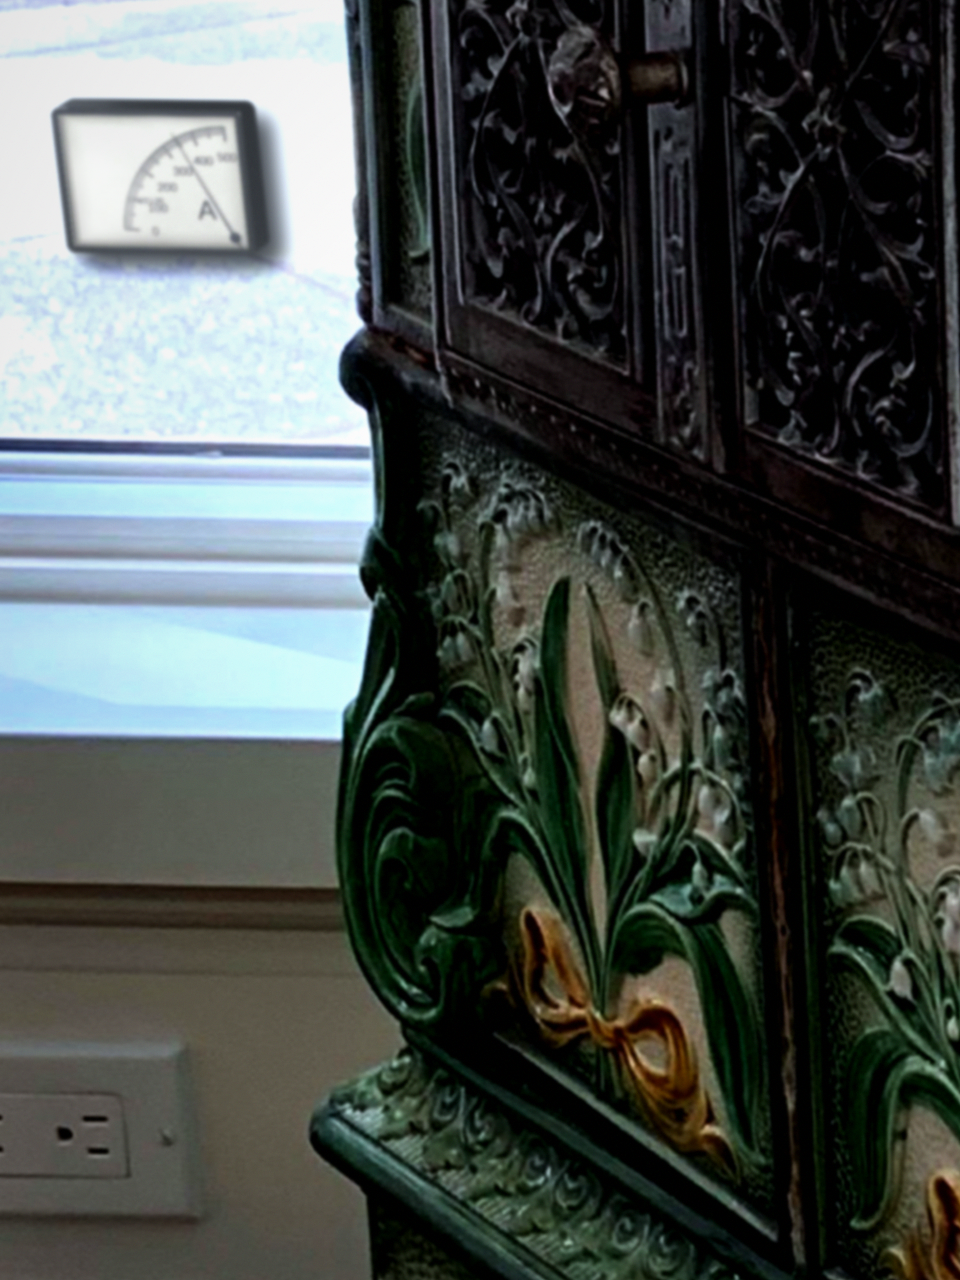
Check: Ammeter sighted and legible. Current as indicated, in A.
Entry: 350 A
